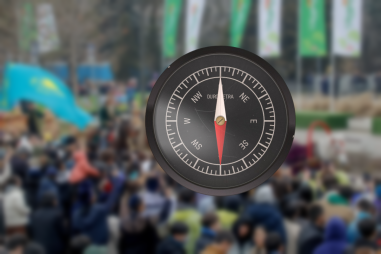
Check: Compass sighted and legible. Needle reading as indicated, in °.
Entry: 180 °
